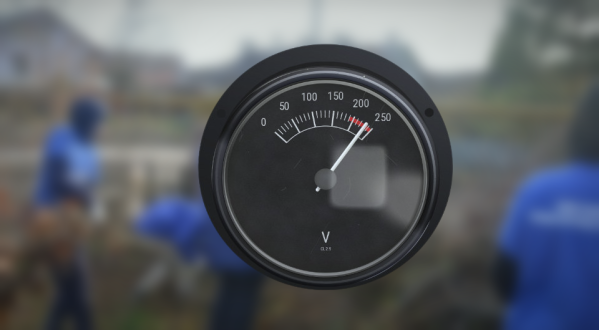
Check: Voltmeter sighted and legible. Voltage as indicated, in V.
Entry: 230 V
